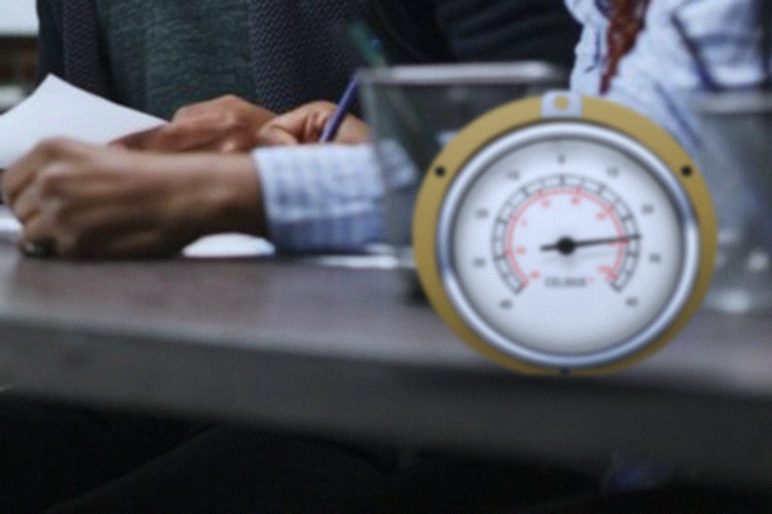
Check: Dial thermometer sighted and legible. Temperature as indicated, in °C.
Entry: 25 °C
